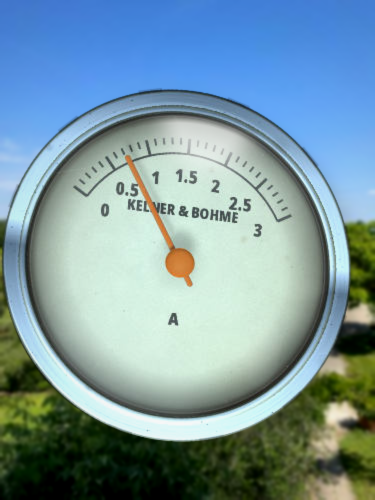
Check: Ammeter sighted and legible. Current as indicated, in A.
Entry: 0.7 A
